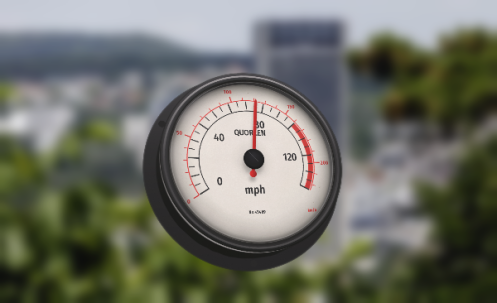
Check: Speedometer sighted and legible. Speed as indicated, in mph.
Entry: 75 mph
